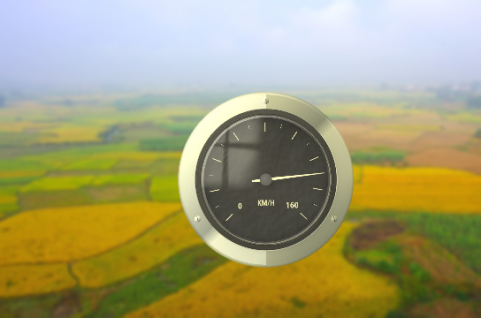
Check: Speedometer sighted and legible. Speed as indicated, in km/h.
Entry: 130 km/h
